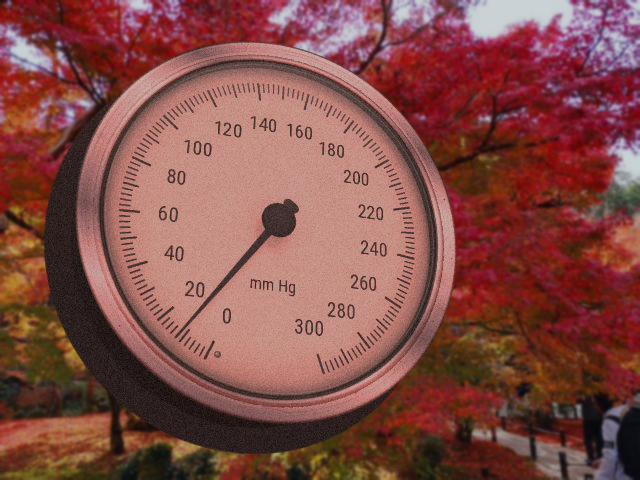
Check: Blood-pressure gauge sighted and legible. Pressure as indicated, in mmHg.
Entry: 12 mmHg
